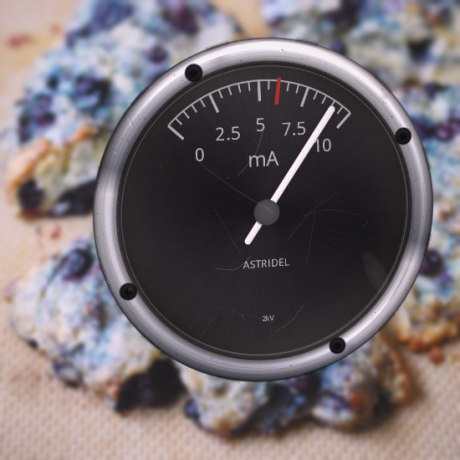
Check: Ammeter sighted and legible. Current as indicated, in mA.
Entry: 9 mA
